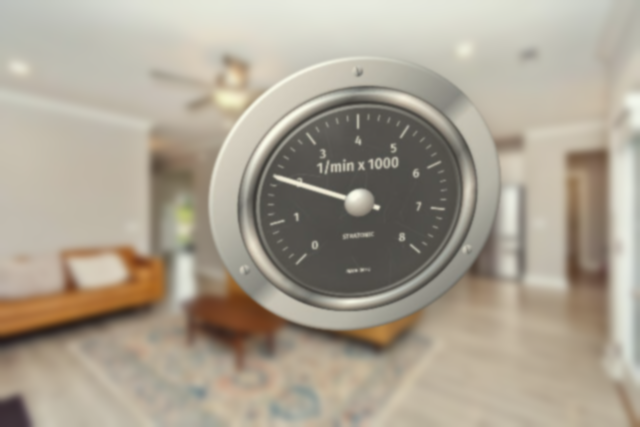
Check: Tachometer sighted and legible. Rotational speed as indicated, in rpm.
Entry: 2000 rpm
